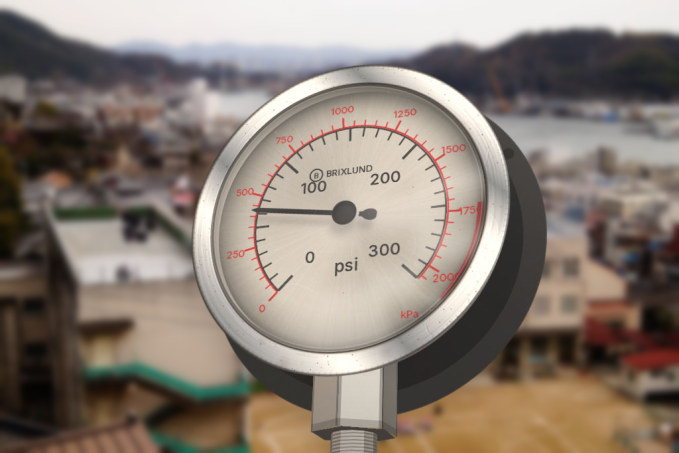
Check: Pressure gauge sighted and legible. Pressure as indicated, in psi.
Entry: 60 psi
